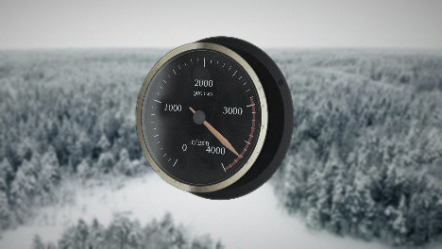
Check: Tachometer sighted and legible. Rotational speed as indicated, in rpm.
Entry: 3700 rpm
